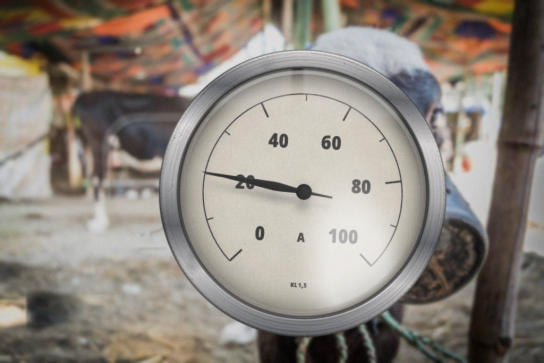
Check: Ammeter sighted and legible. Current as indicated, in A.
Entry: 20 A
